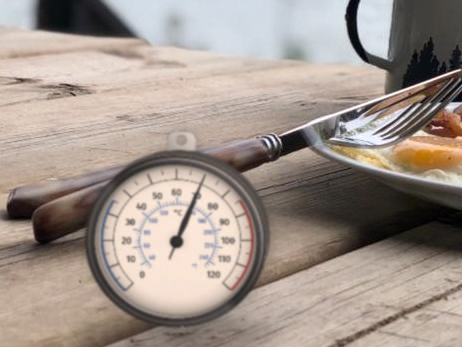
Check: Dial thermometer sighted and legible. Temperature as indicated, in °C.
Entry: 70 °C
